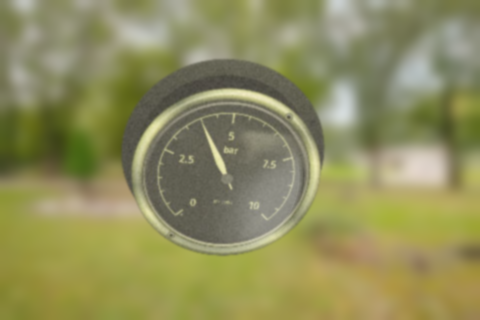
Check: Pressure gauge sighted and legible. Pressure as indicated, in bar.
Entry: 4 bar
